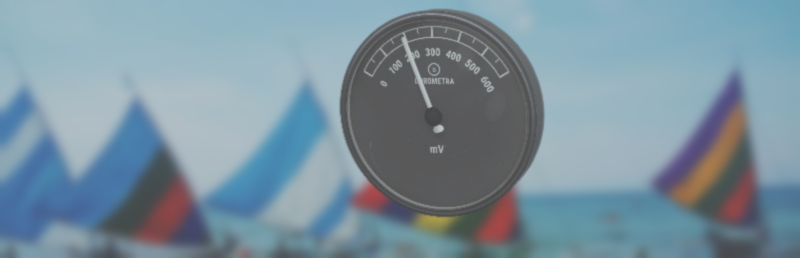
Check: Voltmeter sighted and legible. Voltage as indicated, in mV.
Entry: 200 mV
